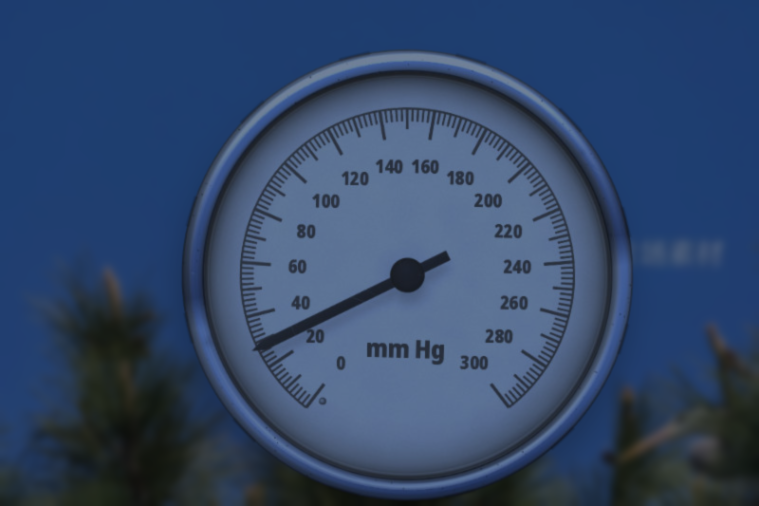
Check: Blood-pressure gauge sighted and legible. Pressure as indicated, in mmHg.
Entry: 28 mmHg
